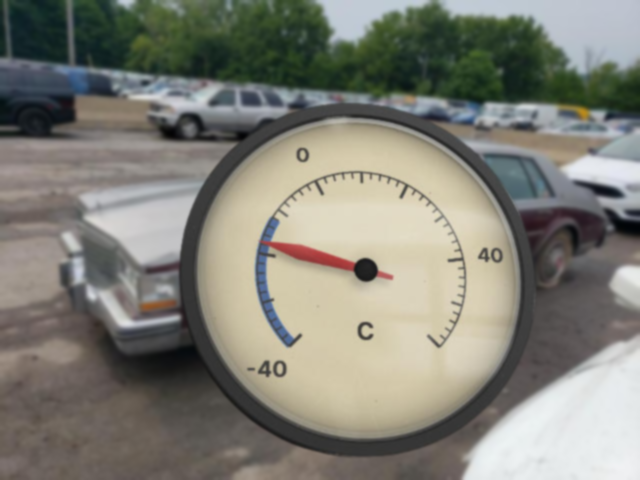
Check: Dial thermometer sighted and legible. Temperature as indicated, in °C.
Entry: -18 °C
